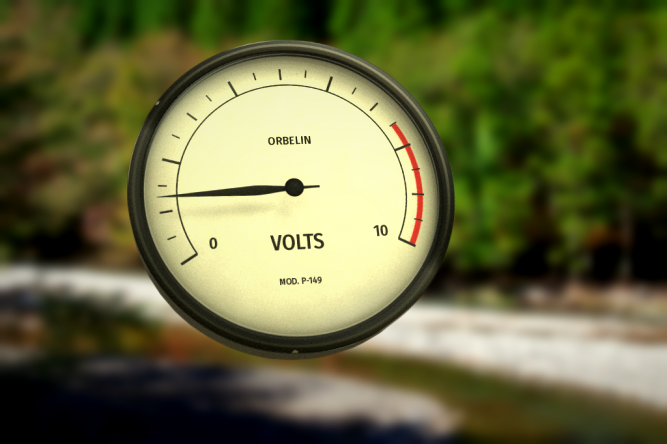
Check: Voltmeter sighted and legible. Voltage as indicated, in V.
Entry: 1.25 V
